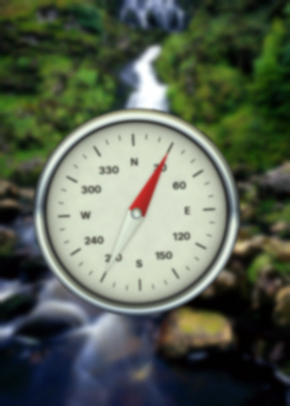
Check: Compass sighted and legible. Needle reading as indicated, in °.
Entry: 30 °
